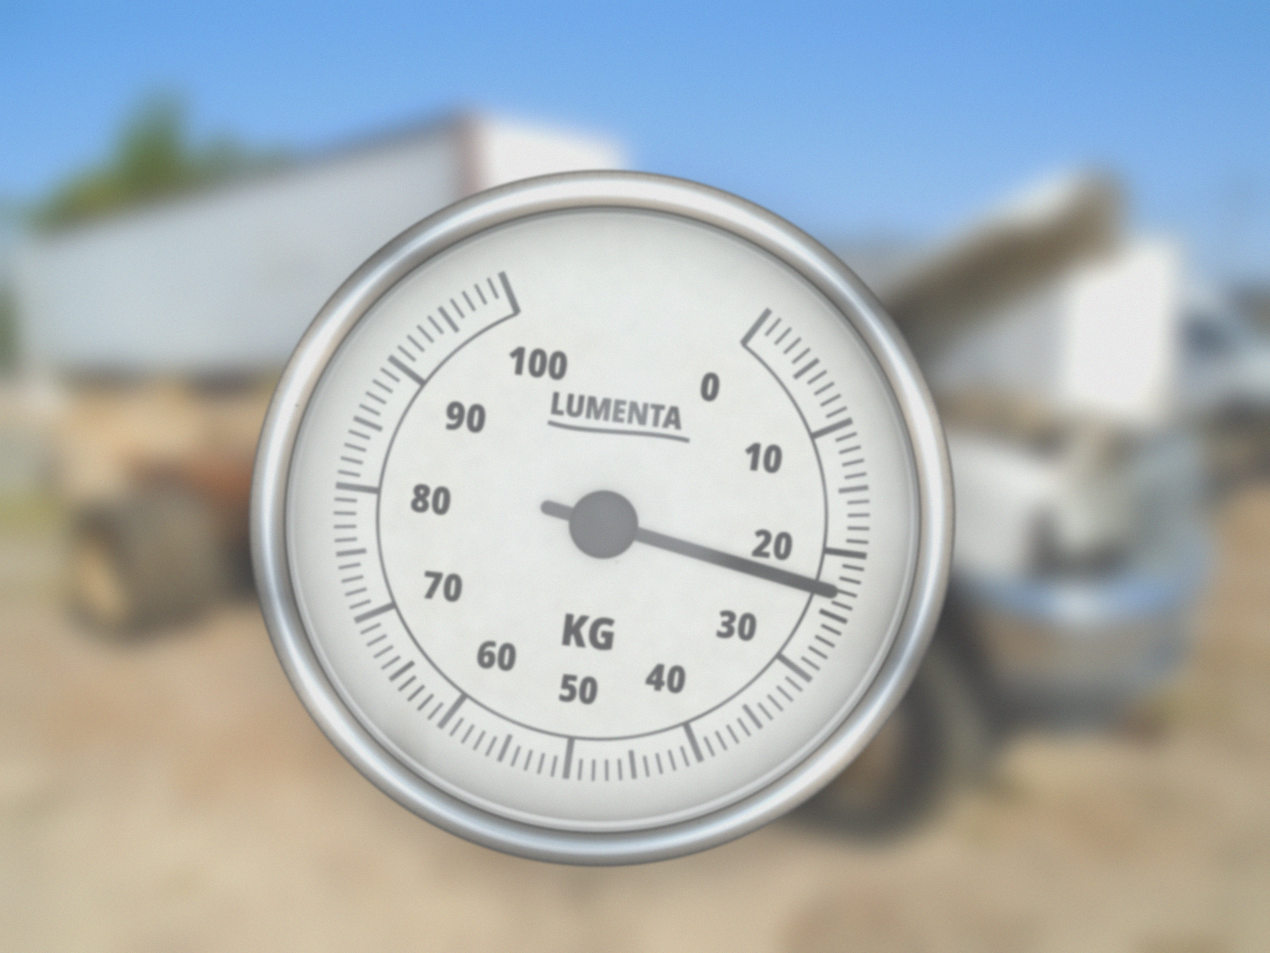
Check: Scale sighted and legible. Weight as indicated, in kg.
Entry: 23 kg
